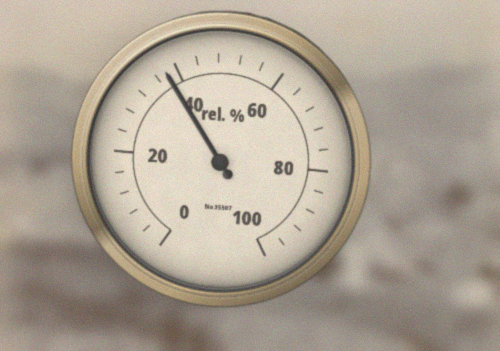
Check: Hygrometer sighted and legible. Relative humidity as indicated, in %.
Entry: 38 %
